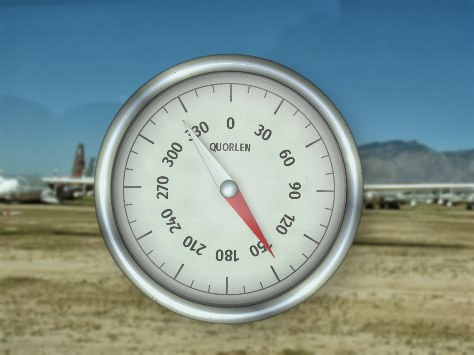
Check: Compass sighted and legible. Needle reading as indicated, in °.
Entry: 145 °
